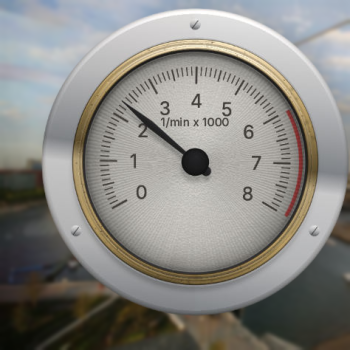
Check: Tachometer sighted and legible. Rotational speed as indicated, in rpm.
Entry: 2300 rpm
